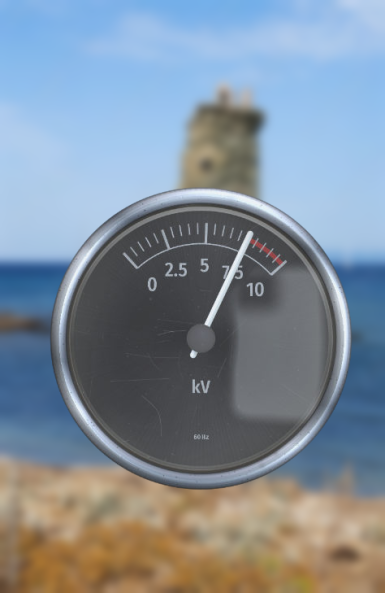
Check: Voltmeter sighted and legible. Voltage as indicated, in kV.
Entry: 7.5 kV
